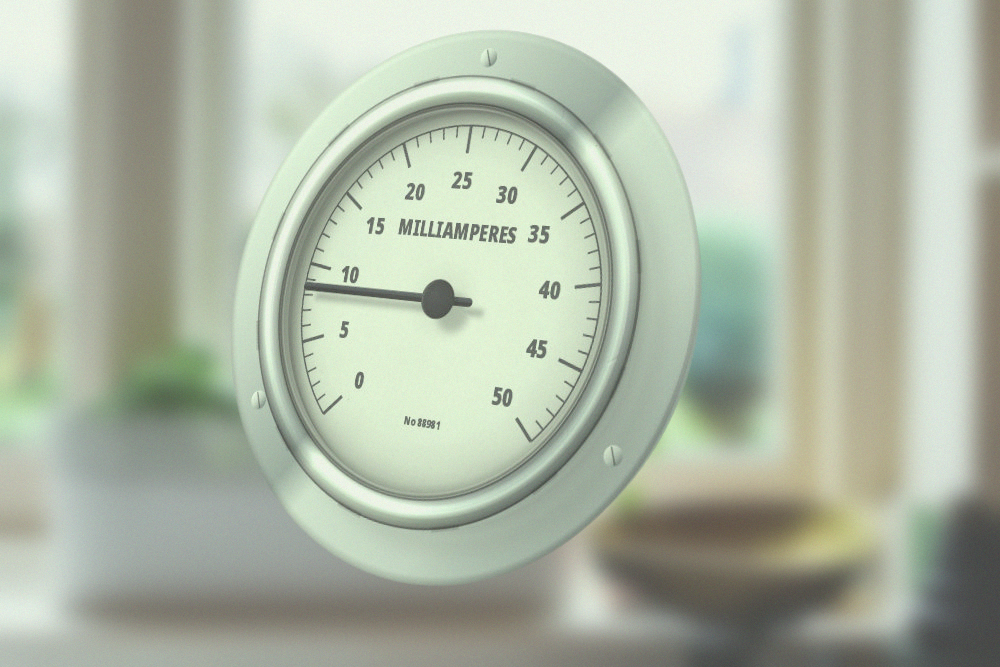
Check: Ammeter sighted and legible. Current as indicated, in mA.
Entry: 8.5 mA
